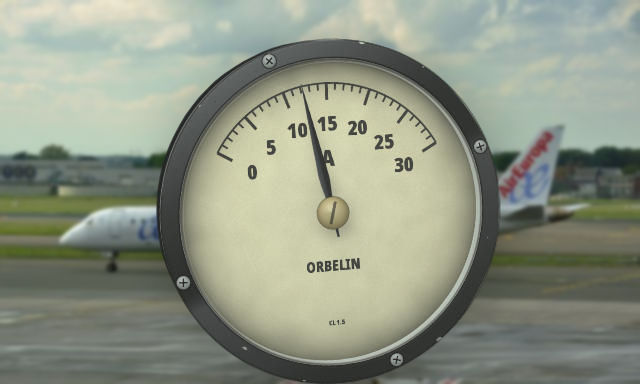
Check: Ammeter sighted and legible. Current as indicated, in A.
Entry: 12 A
